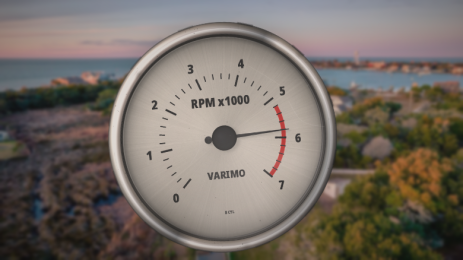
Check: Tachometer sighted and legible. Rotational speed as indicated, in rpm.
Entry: 5800 rpm
